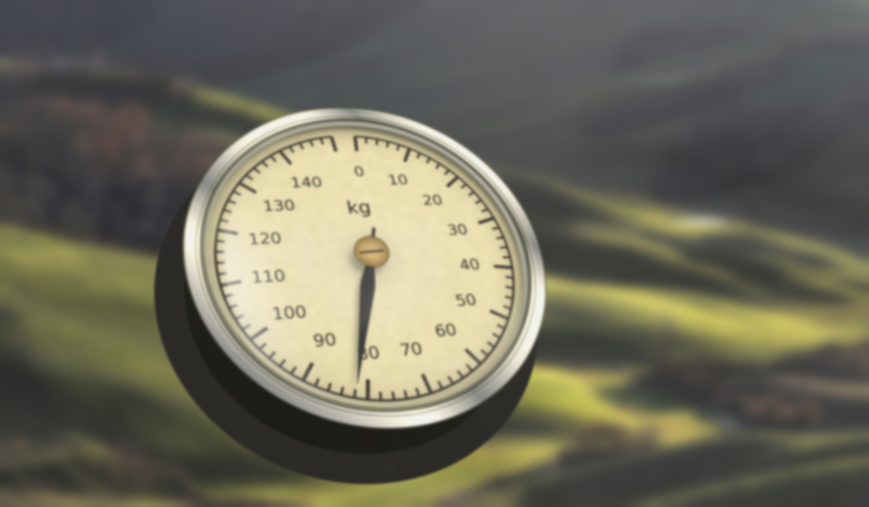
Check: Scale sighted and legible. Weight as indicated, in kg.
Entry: 82 kg
